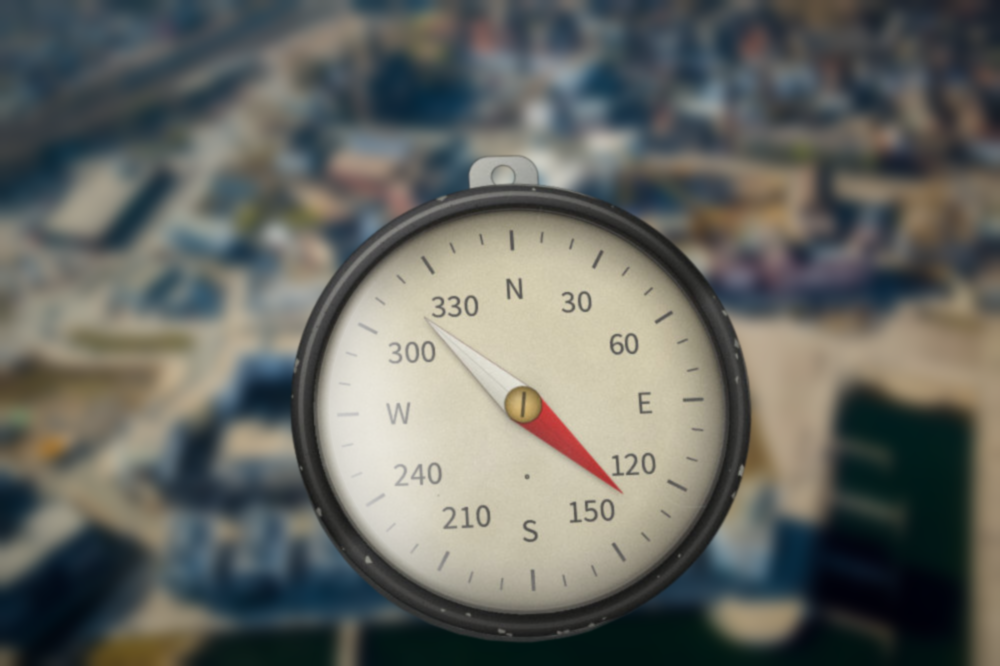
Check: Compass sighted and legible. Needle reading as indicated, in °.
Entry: 135 °
